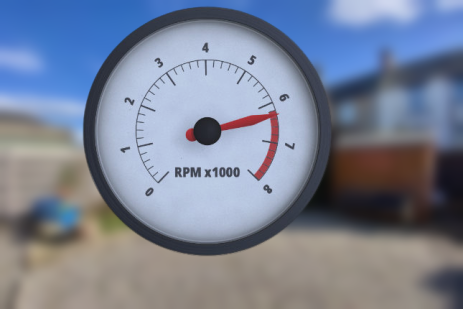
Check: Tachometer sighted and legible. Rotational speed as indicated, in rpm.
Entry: 6300 rpm
